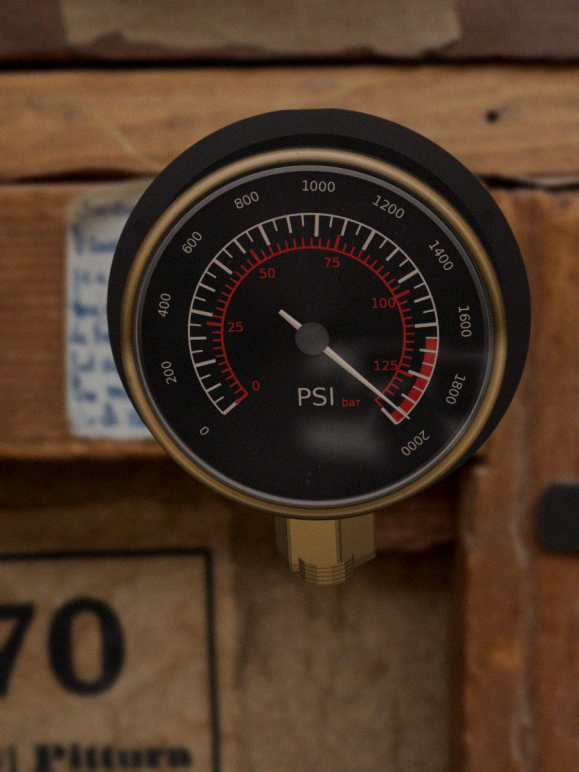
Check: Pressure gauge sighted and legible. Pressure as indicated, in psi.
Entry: 1950 psi
